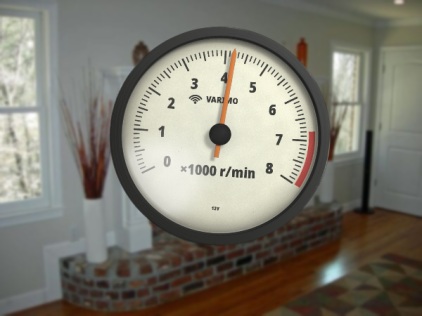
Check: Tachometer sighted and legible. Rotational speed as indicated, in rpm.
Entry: 4200 rpm
